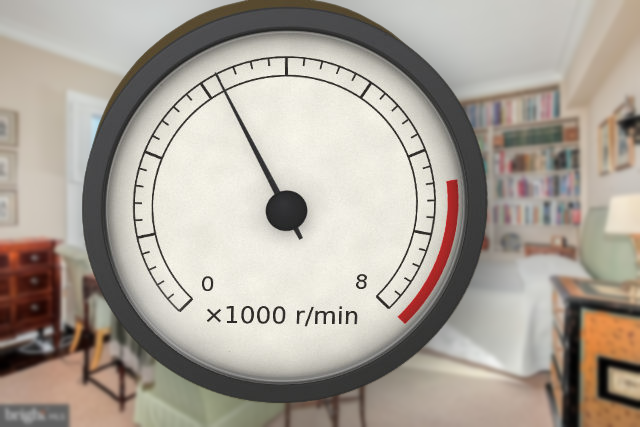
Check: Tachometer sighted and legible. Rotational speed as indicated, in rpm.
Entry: 3200 rpm
